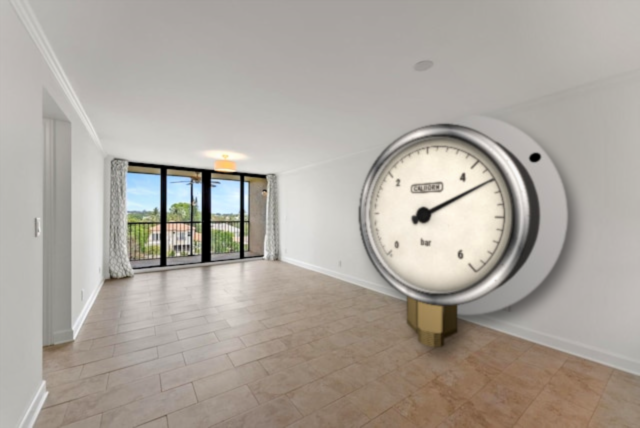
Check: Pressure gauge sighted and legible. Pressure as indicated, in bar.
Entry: 4.4 bar
